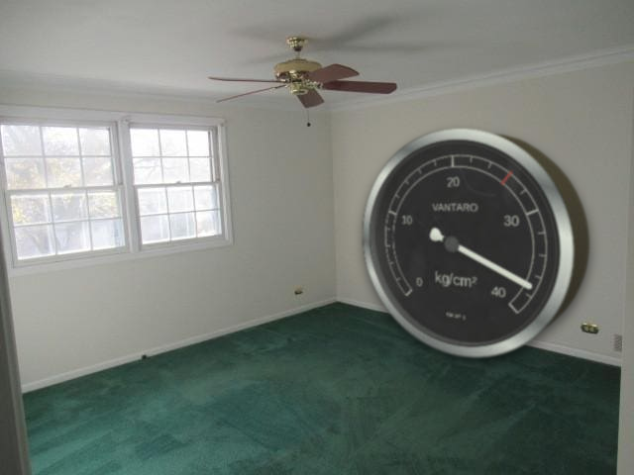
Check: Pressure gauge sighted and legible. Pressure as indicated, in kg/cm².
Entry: 37 kg/cm²
